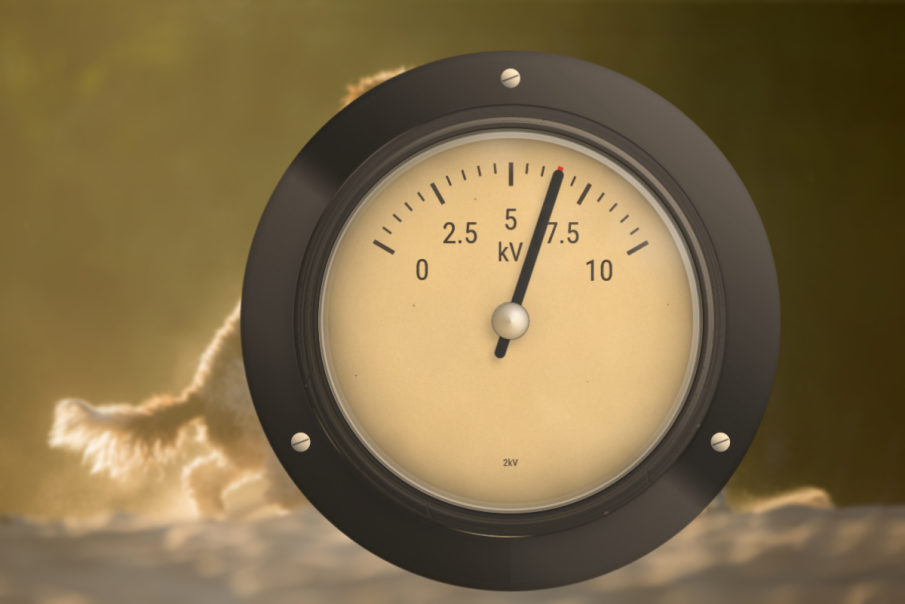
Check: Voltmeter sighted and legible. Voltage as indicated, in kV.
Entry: 6.5 kV
